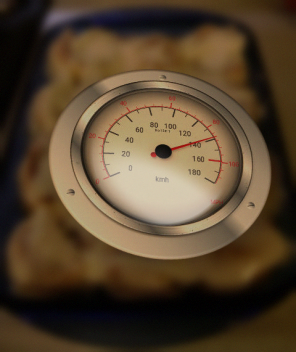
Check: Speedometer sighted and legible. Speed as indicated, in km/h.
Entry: 140 km/h
